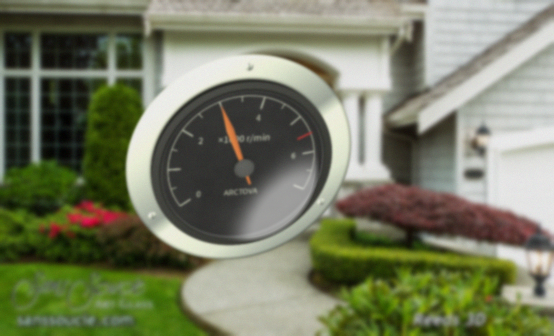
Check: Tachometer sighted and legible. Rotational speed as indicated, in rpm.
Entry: 3000 rpm
